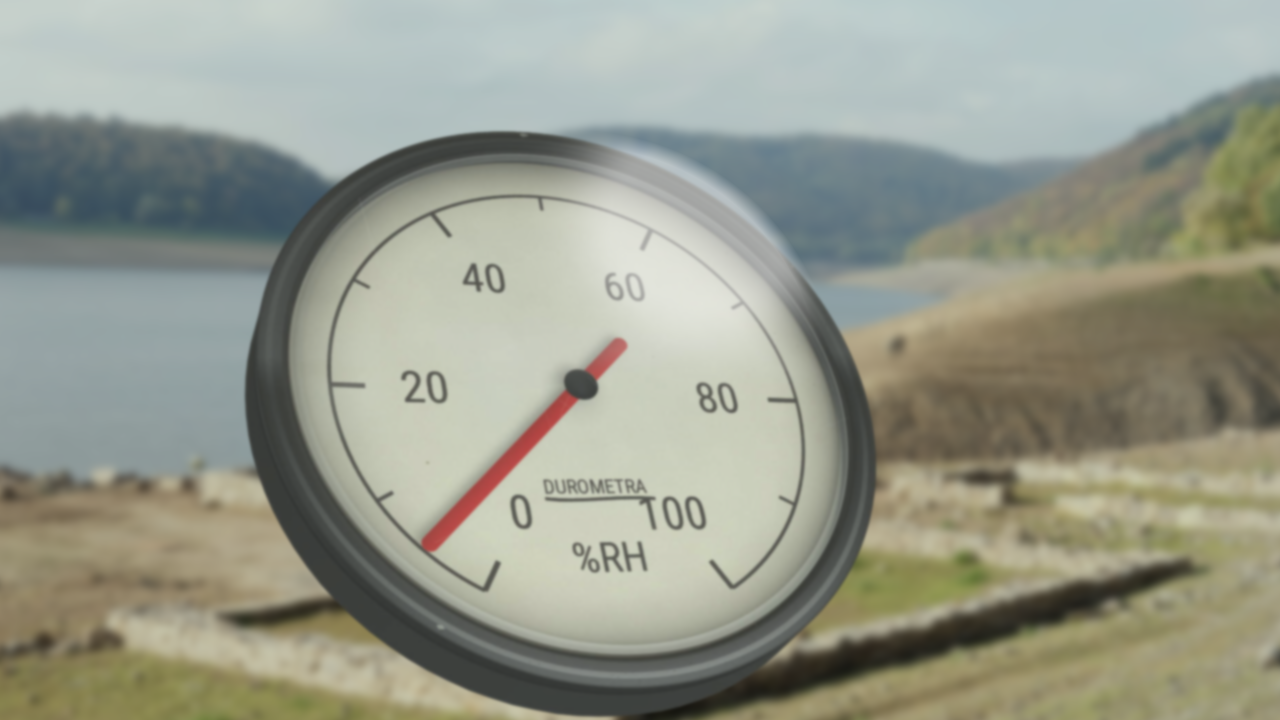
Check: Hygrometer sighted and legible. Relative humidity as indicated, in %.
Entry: 5 %
